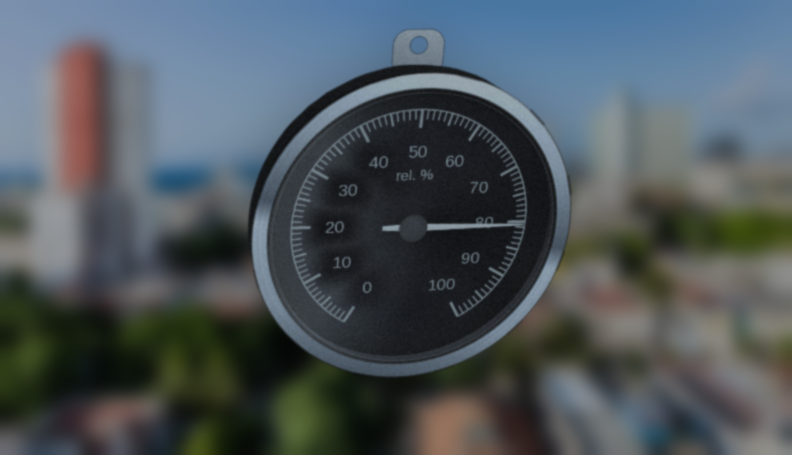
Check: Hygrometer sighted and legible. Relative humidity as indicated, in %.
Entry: 80 %
